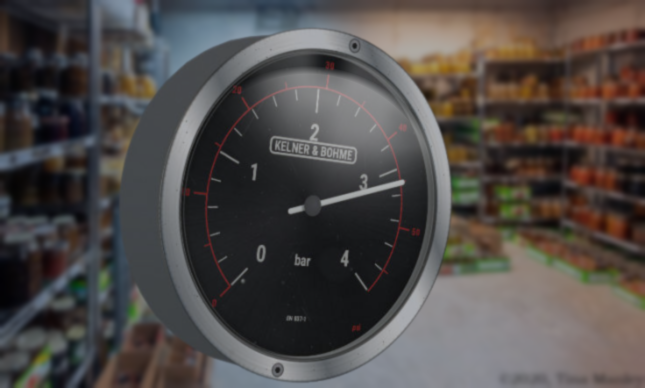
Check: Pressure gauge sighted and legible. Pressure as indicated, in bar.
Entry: 3.1 bar
